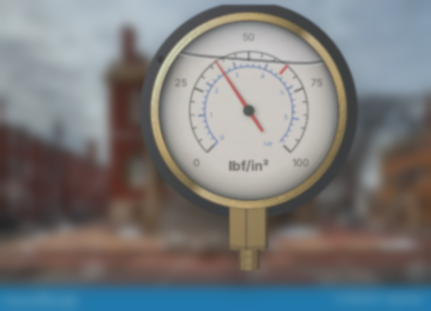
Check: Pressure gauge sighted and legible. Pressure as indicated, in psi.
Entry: 37.5 psi
